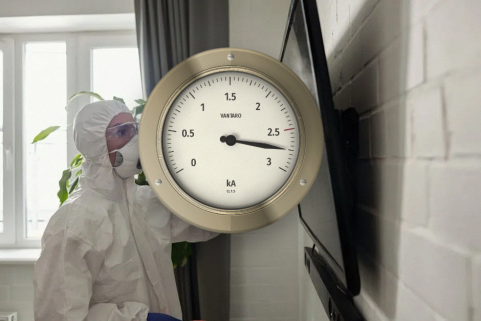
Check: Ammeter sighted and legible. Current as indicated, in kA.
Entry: 2.75 kA
